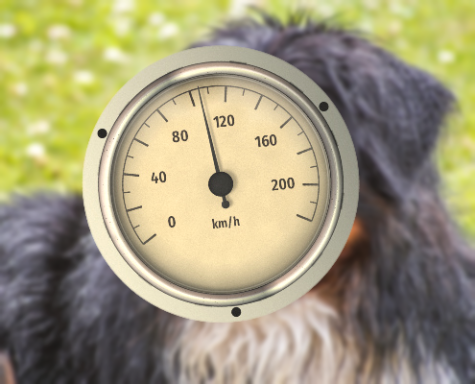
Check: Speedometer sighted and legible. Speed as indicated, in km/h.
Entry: 105 km/h
